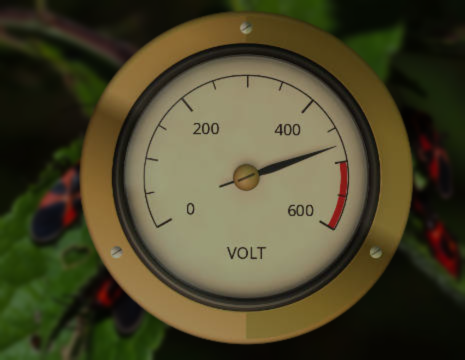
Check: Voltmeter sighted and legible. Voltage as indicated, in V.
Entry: 475 V
